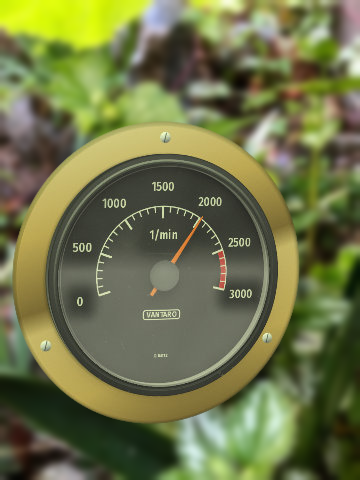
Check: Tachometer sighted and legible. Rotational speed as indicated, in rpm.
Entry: 2000 rpm
